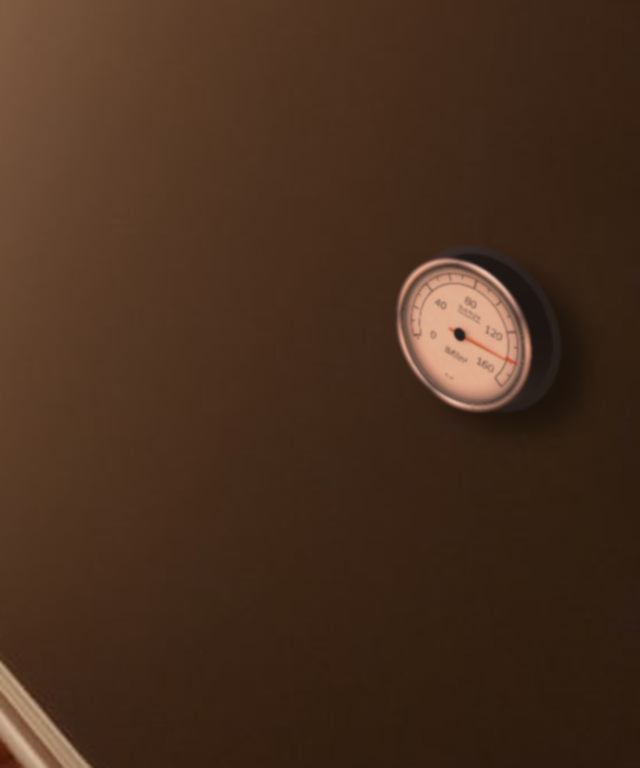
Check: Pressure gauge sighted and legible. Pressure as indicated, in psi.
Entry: 140 psi
